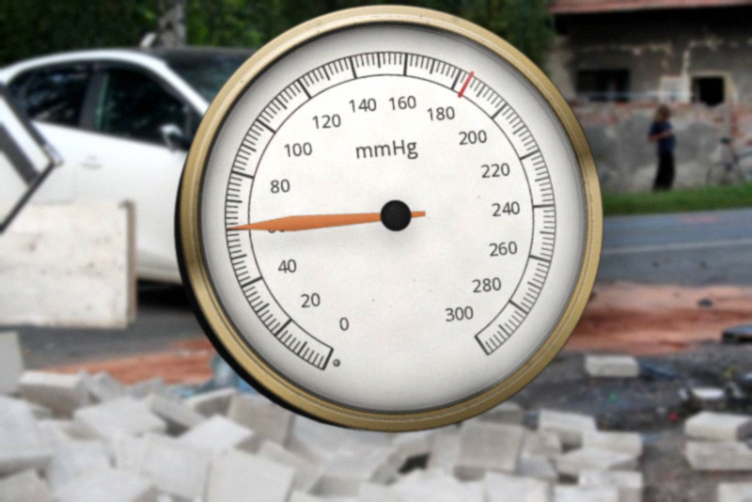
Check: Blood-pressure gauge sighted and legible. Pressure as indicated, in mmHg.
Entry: 60 mmHg
